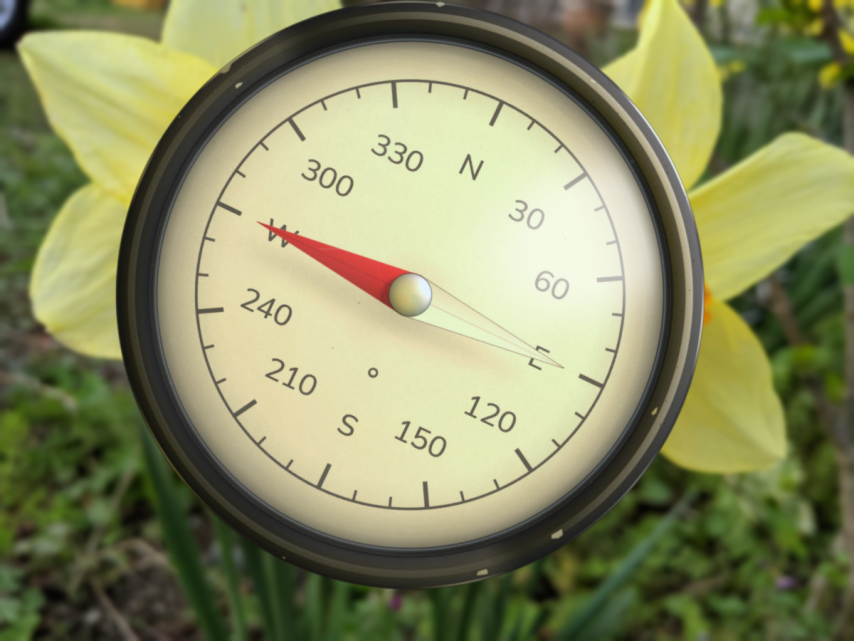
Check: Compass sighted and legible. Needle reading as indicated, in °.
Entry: 270 °
